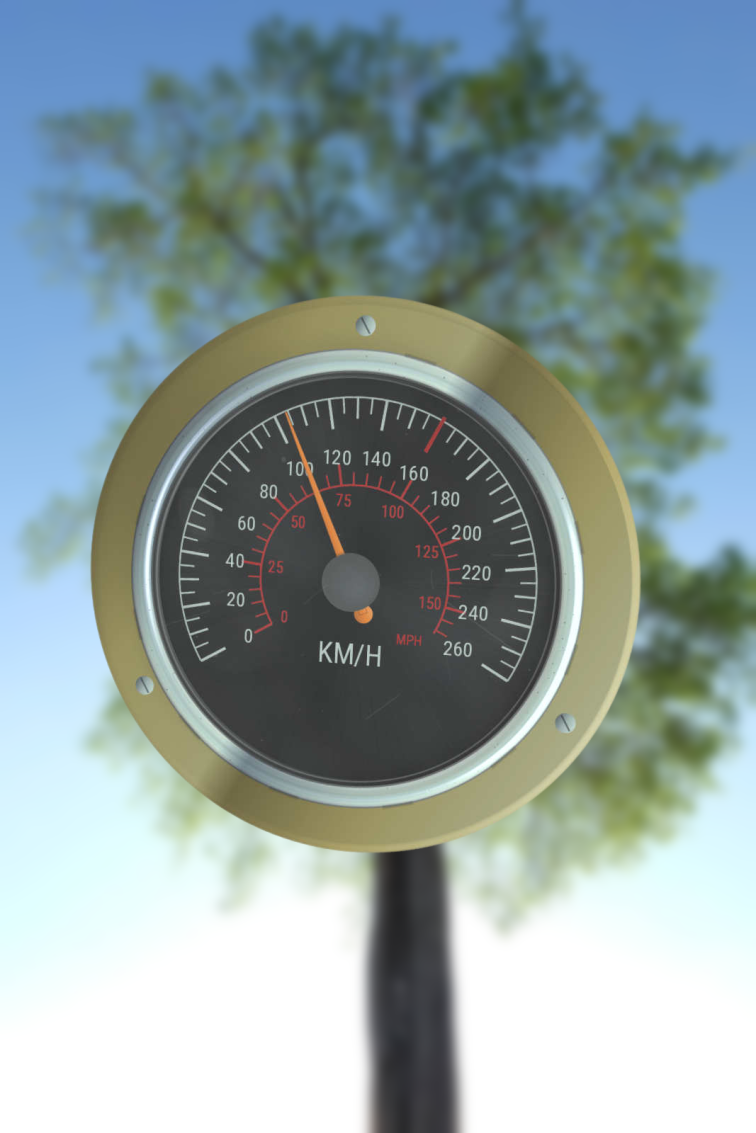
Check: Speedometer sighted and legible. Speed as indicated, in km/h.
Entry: 105 km/h
